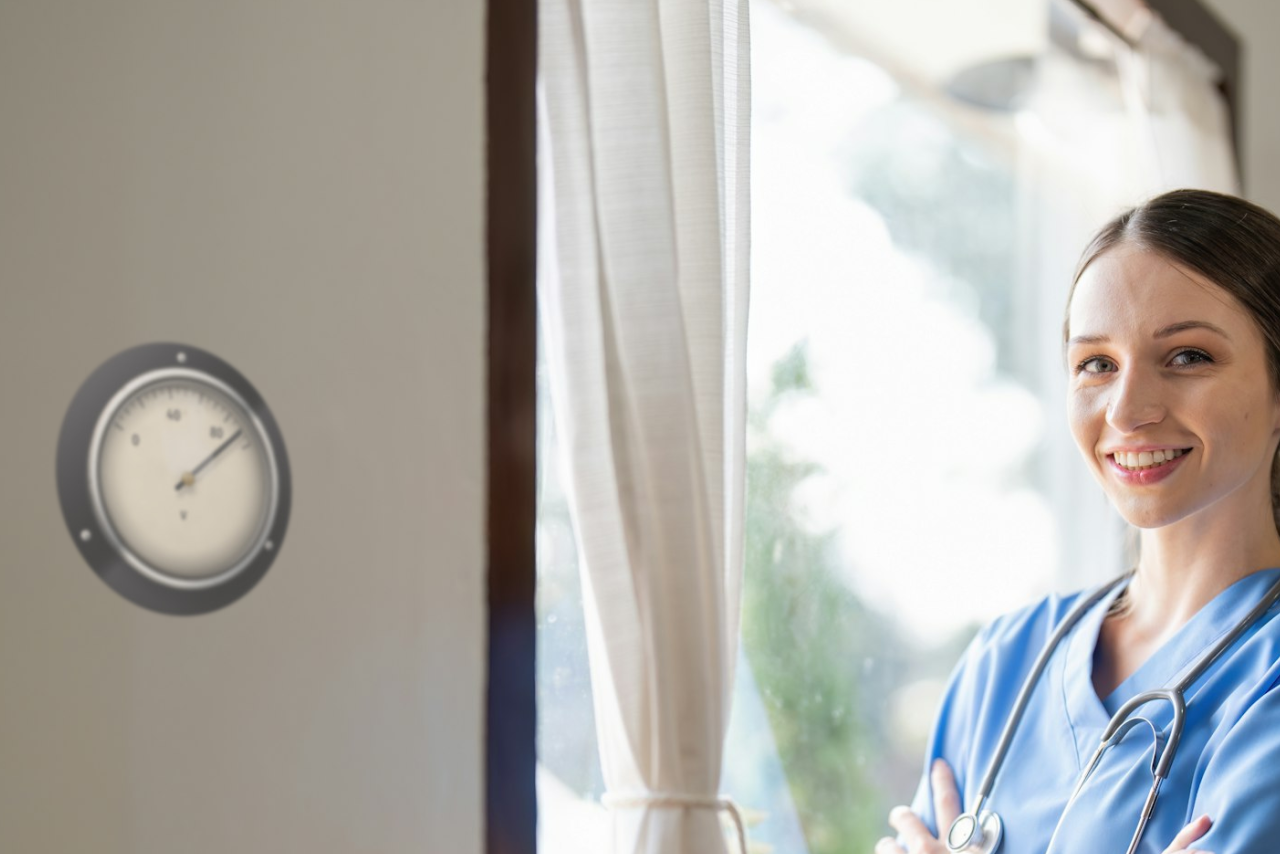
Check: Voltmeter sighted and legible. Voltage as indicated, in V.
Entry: 90 V
